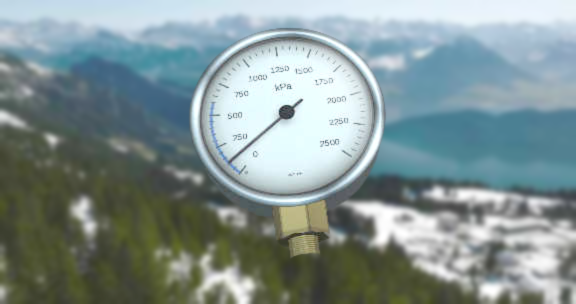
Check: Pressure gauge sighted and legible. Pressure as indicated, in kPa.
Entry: 100 kPa
